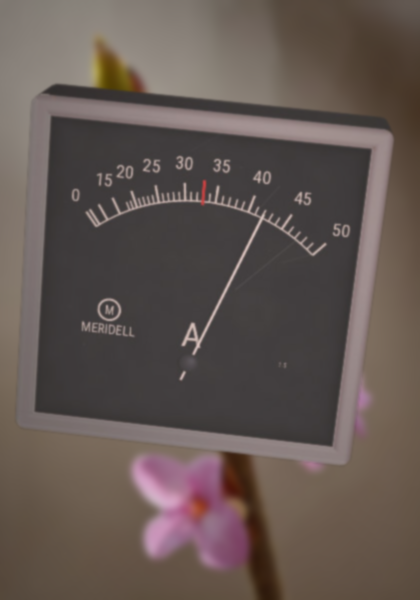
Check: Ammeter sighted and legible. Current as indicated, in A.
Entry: 42 A
